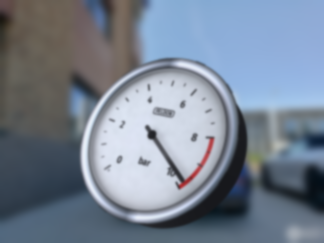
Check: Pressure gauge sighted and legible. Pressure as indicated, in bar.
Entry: 9.75 bar
